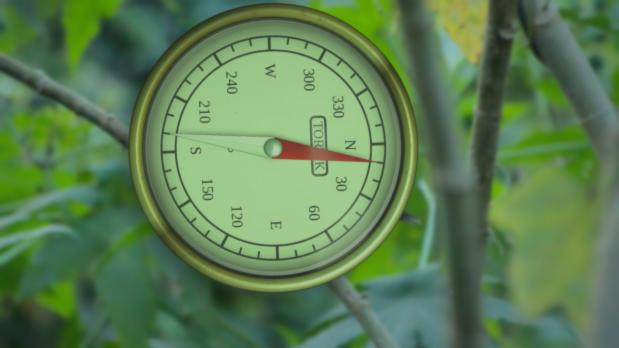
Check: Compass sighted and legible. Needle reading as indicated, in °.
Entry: 10 °
